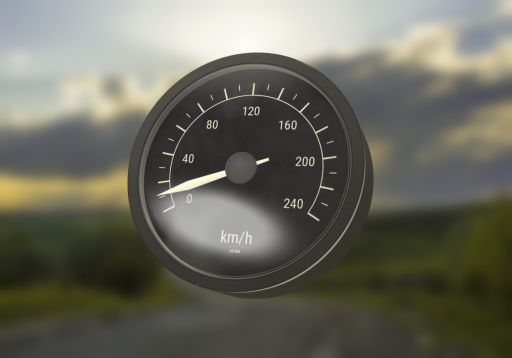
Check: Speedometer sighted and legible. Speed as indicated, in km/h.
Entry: 10 km/h
